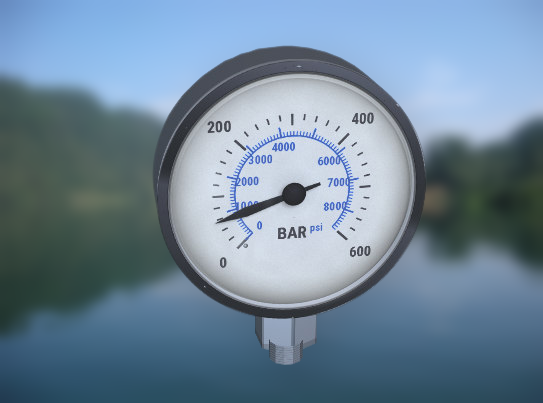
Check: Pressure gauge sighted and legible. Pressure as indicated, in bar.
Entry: 60 bar
